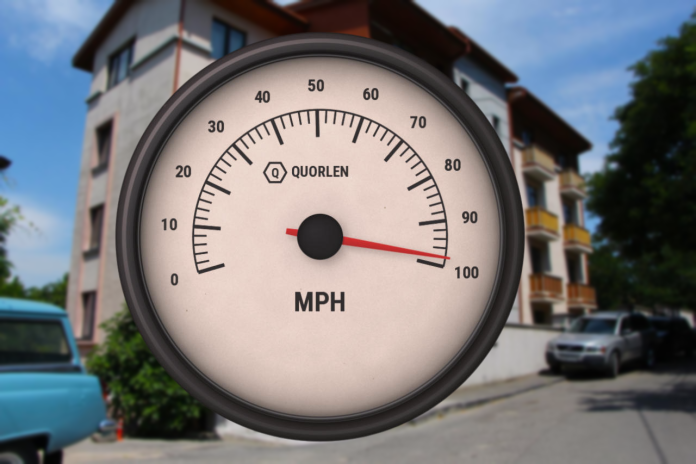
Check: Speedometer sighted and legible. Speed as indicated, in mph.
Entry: 98 mph
